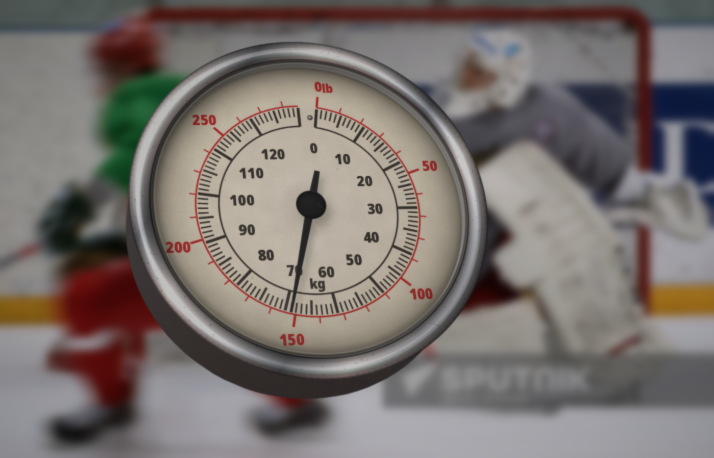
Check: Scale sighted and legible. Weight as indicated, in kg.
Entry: 69 kg
